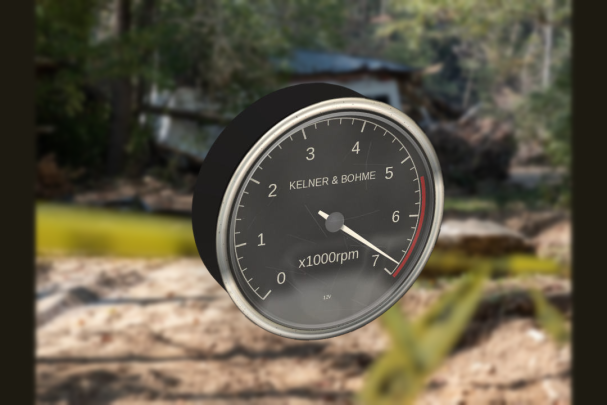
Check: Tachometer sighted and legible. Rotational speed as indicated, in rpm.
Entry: 6800 rpm
